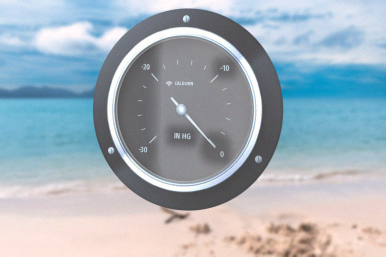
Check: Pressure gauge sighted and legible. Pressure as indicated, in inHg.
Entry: 0 inHg
